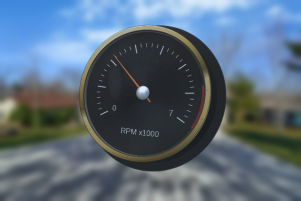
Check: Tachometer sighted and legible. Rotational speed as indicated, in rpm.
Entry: 2200 rpm
